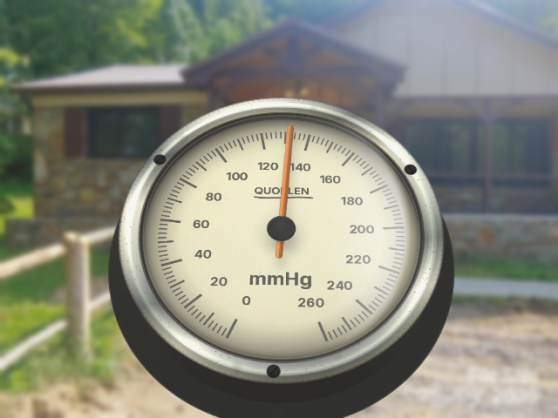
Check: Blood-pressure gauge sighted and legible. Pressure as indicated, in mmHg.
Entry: 132 mmHg
